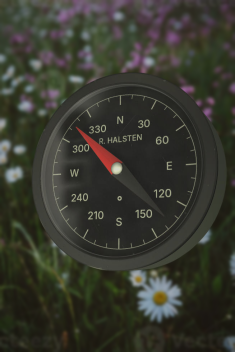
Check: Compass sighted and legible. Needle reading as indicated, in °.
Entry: 315 °
